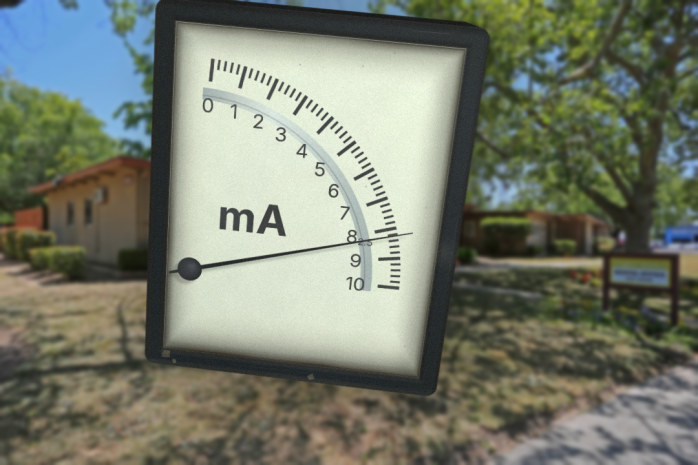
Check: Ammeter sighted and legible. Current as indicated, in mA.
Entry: 8.2 mA
